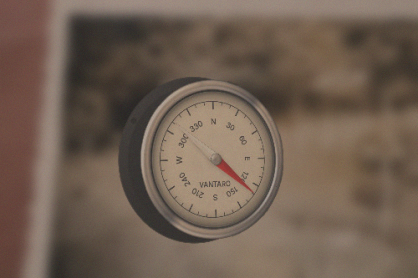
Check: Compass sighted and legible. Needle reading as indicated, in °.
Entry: 130 °
